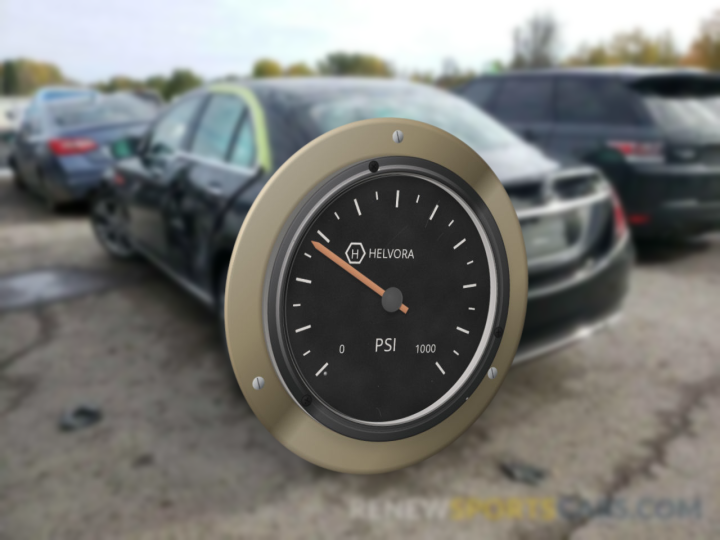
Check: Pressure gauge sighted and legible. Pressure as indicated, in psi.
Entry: 275 psi
